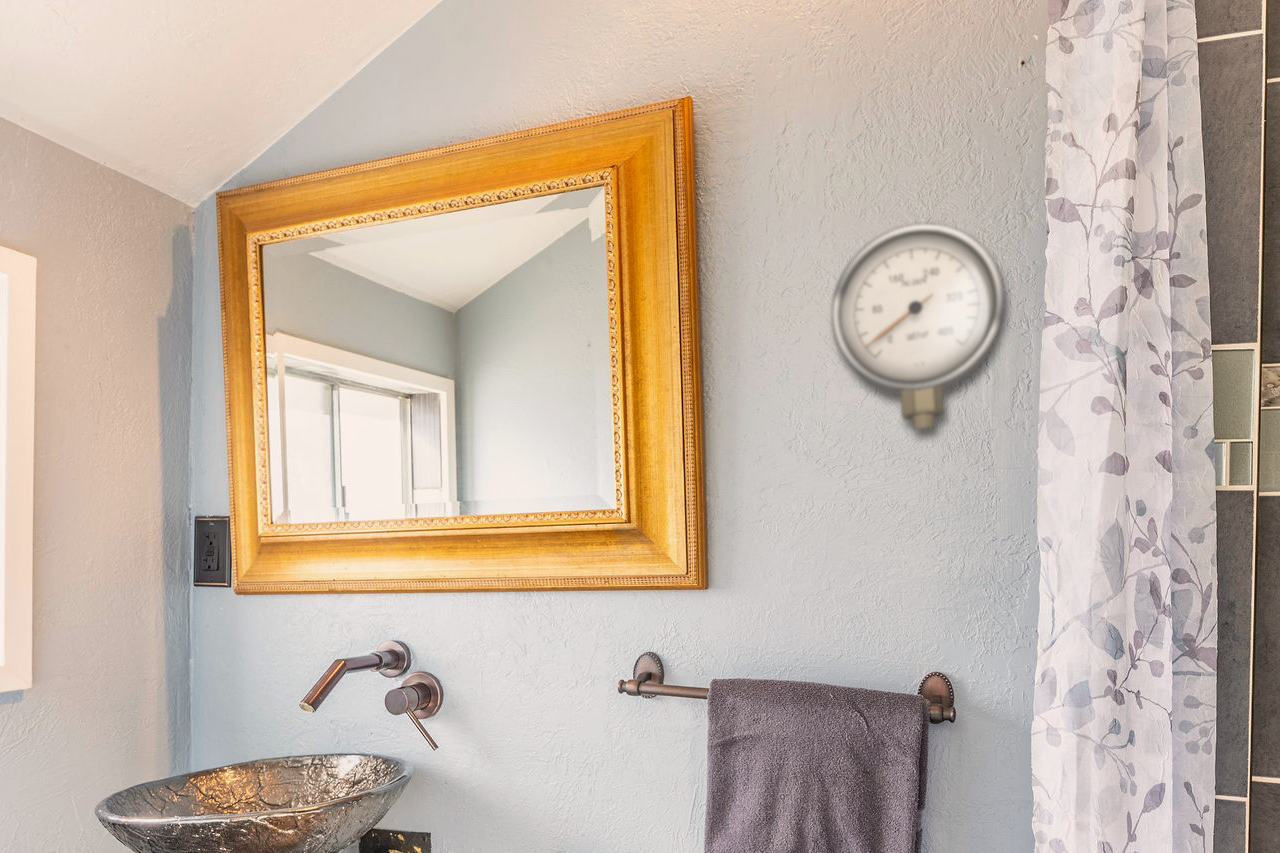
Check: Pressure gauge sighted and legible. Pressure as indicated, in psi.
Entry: 20 psi
